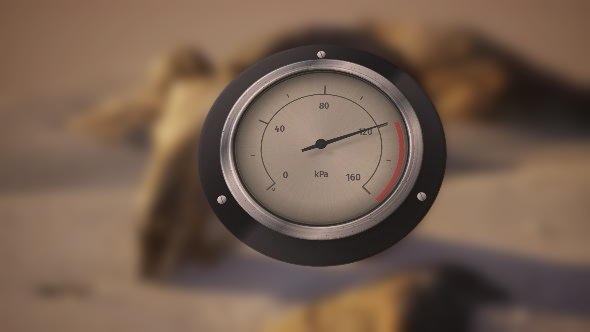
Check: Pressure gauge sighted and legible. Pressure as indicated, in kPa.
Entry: 120 kPa
